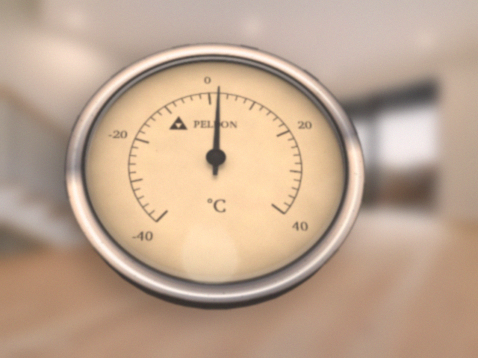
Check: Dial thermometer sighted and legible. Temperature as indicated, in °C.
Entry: 2 °C
